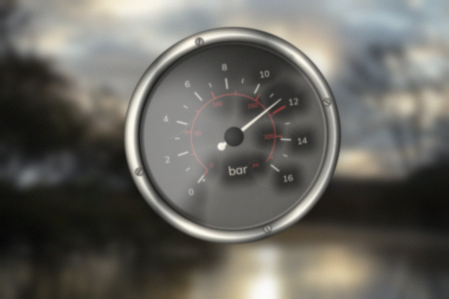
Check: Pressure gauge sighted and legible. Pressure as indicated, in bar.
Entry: 11.5 bar
